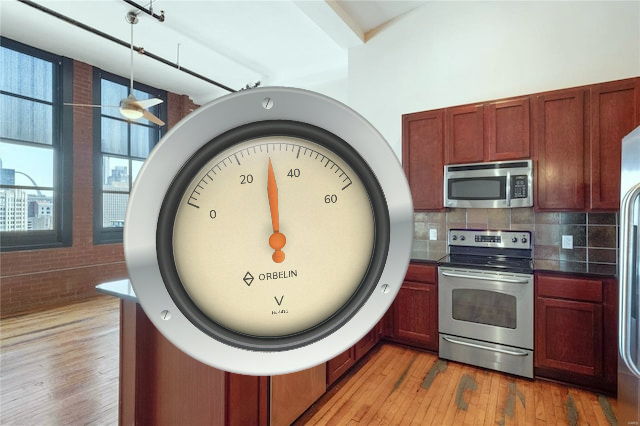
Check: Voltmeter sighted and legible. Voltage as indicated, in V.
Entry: 30 V
